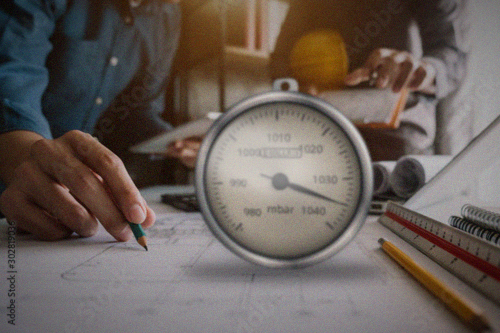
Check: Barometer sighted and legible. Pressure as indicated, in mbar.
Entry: 1035 mbar
